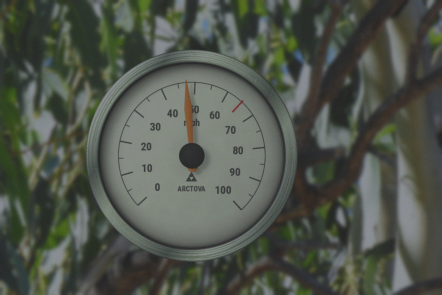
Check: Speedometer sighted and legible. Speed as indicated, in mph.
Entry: 47.5 mph
